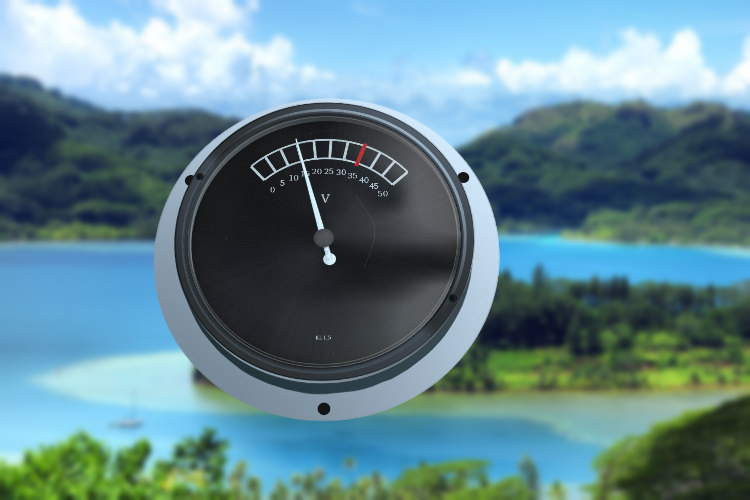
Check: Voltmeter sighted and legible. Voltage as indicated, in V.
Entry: 15 V
